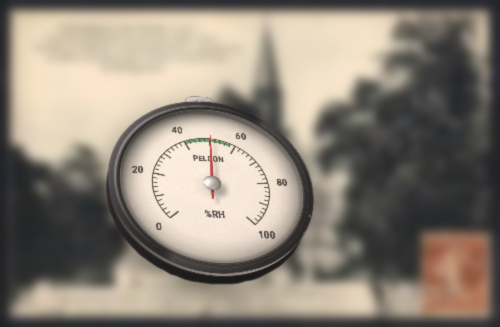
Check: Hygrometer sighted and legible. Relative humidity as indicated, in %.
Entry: 50 %
